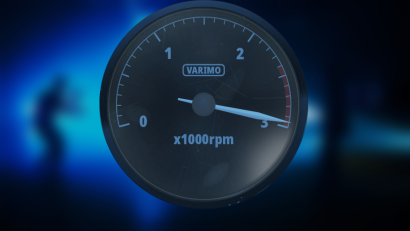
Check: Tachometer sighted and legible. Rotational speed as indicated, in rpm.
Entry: 2950 rpm
